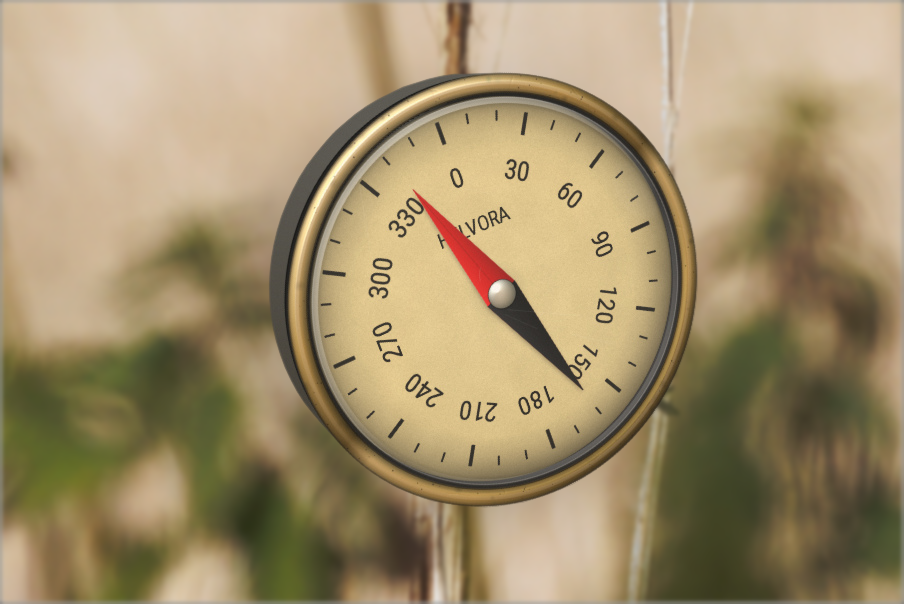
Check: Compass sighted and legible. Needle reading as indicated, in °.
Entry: 340 °
